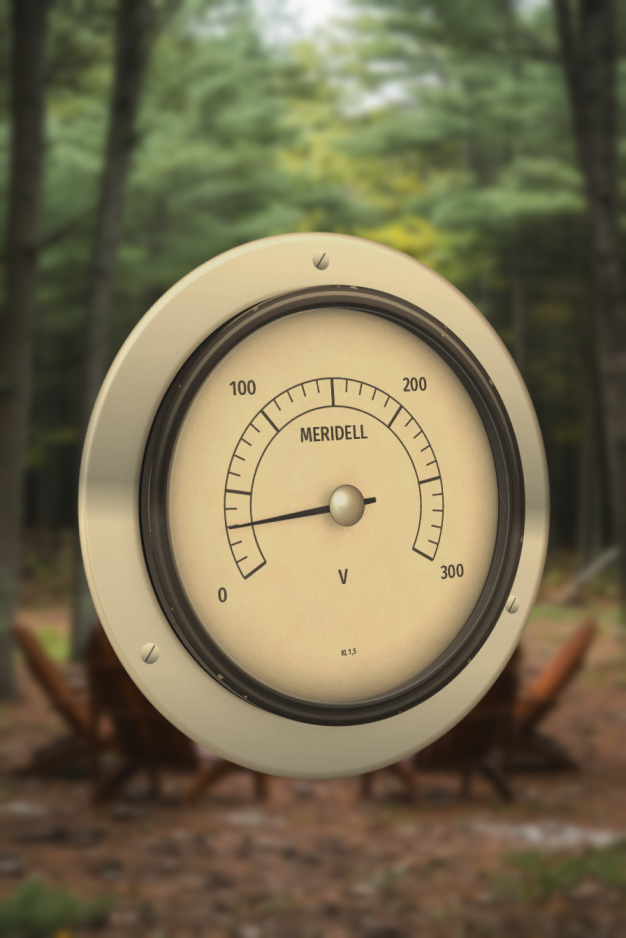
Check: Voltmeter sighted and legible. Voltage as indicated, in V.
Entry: 30 V
